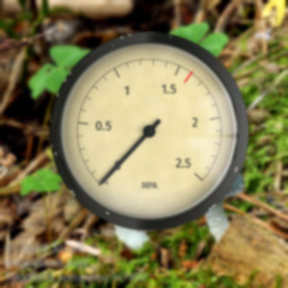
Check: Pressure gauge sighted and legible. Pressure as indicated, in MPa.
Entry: 0 MPa
